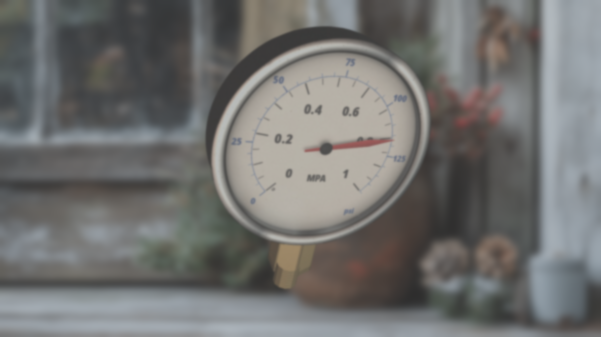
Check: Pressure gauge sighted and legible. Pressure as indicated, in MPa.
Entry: 0.8 MPa
